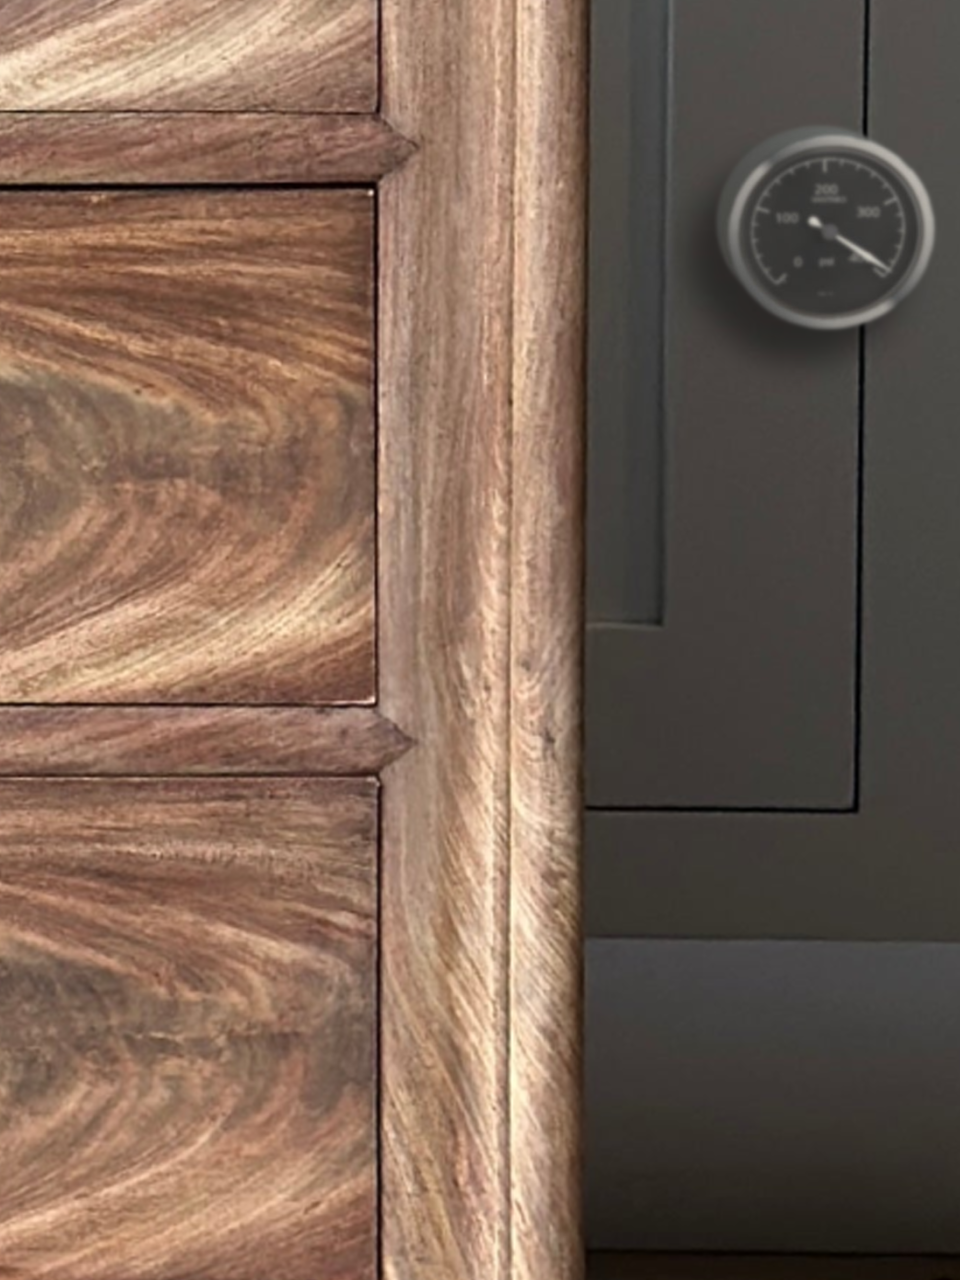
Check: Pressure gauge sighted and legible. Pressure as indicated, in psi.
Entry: 390 psi
